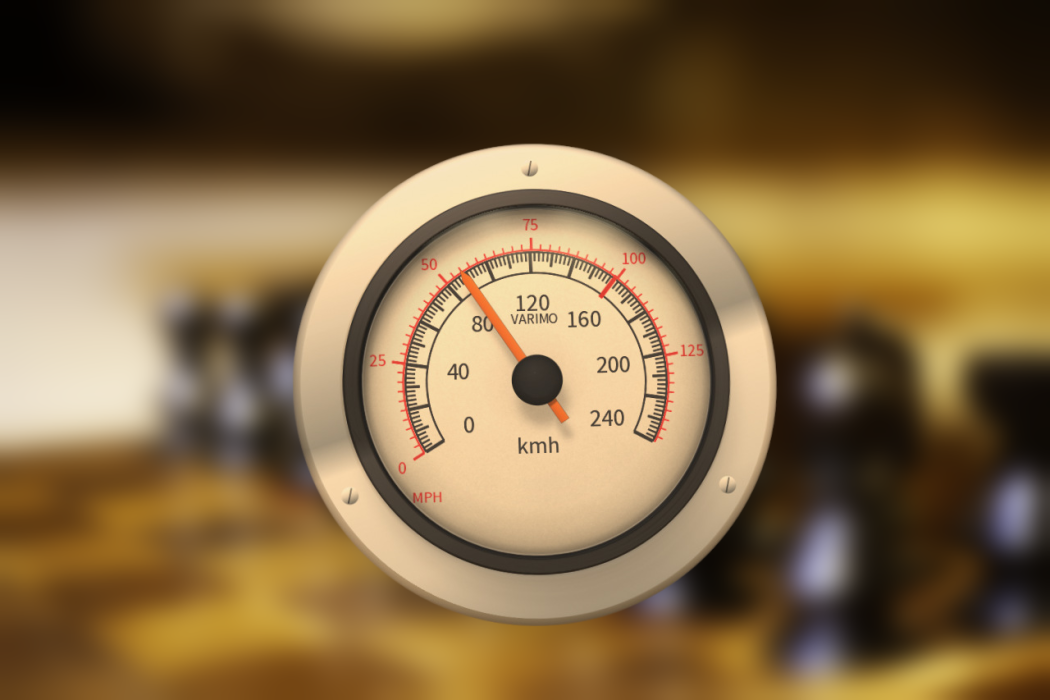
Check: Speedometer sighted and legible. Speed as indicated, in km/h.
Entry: 88 km/h
